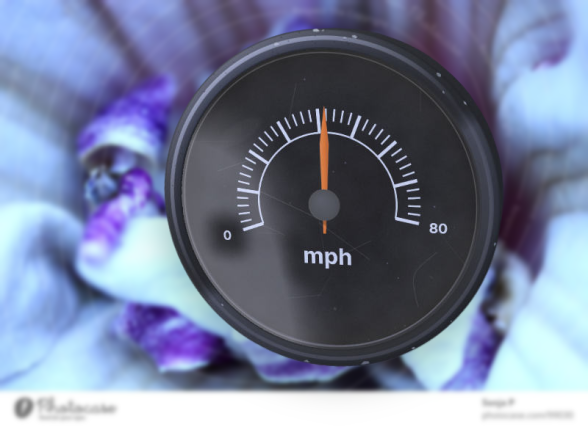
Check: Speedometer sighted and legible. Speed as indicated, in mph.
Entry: 42 mph
